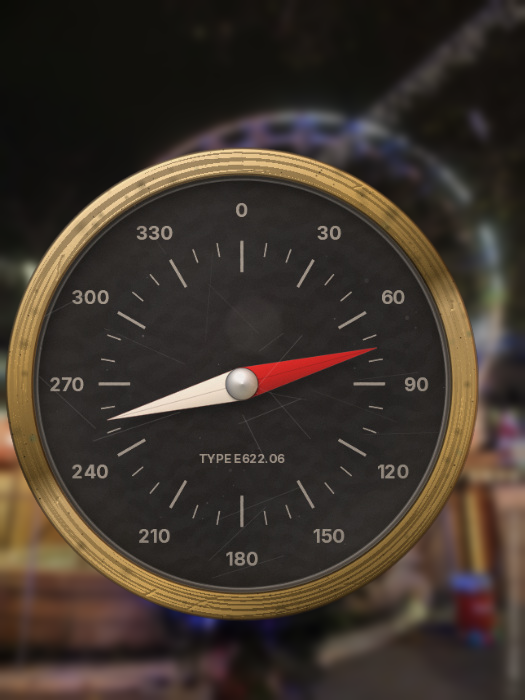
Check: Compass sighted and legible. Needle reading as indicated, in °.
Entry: 75 °
